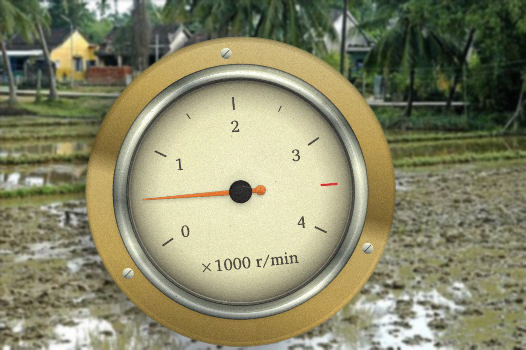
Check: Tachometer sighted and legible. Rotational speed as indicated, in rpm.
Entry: 500 rpm
